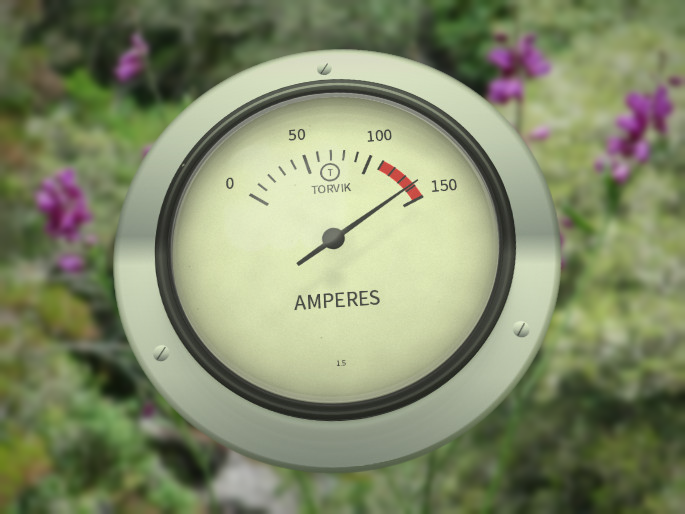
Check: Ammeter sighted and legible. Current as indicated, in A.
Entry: 140 A
